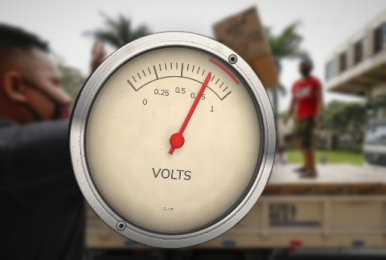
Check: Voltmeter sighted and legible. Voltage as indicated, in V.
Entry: 0.75 V
